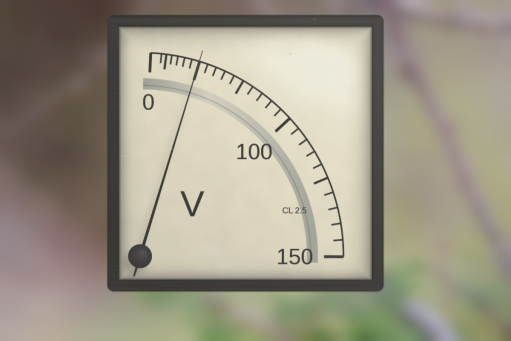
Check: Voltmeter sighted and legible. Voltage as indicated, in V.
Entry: 50 V
